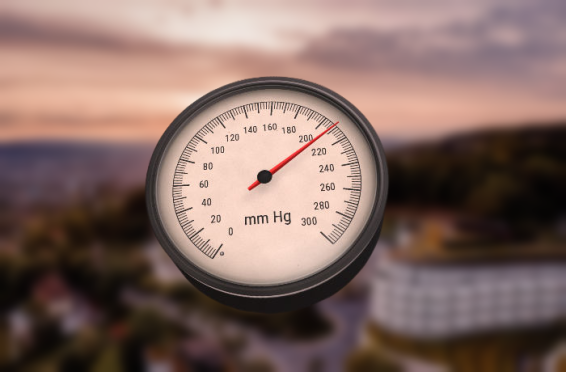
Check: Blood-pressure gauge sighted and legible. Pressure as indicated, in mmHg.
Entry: 210 mmHg
